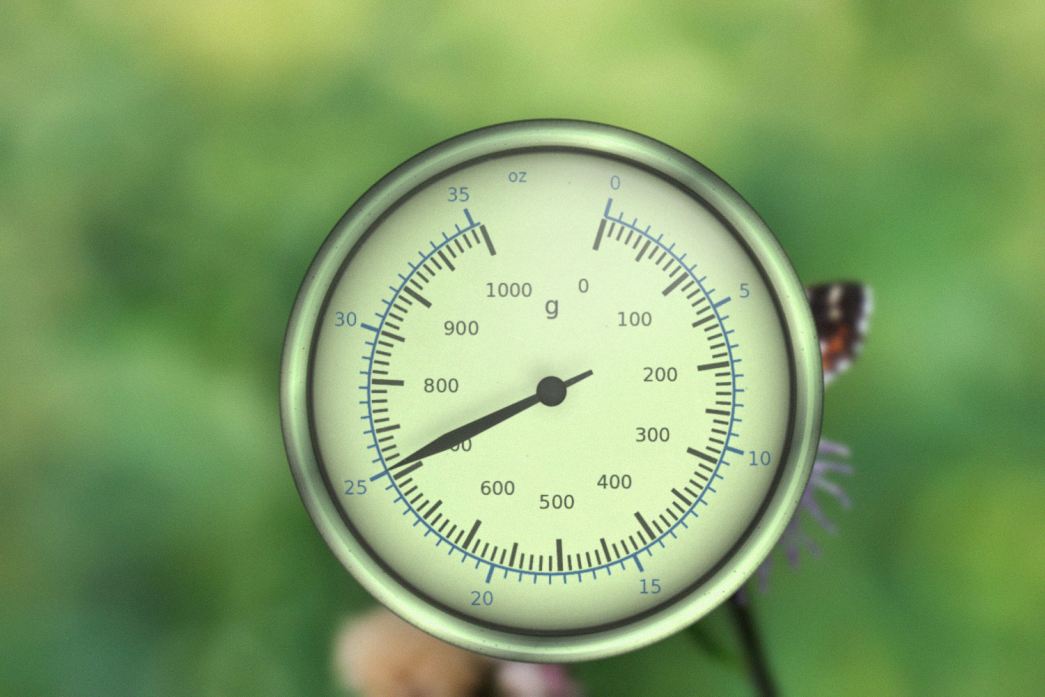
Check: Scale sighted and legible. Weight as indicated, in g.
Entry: 710 g
